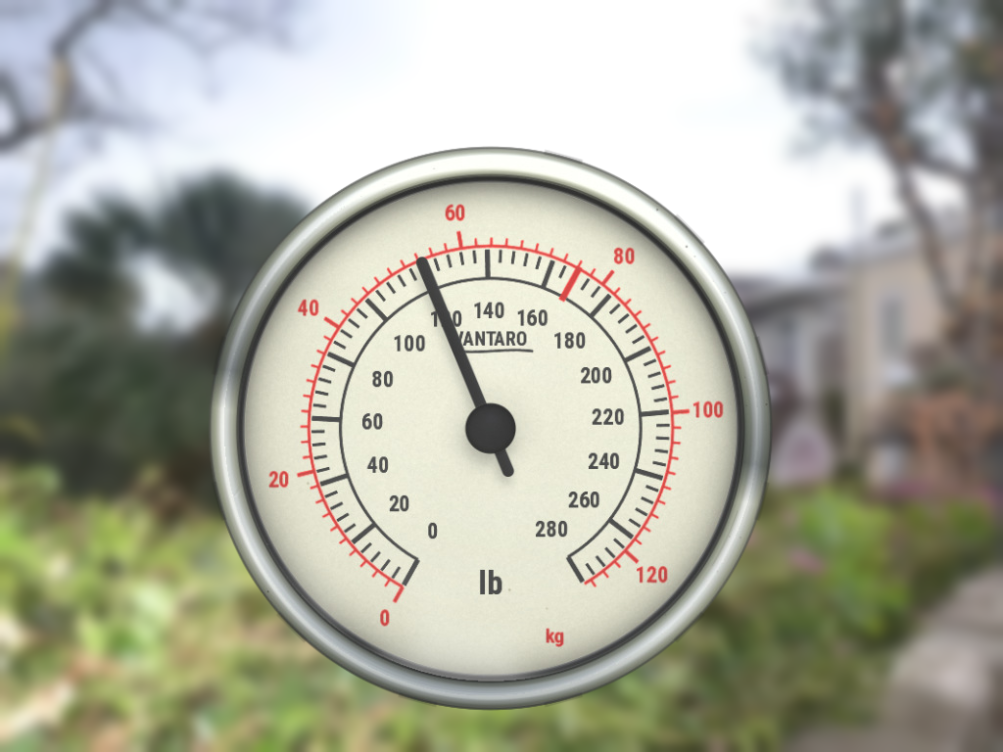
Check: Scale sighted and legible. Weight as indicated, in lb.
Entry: 120 lb
